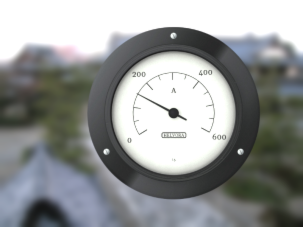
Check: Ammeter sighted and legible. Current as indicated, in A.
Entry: 150 A
